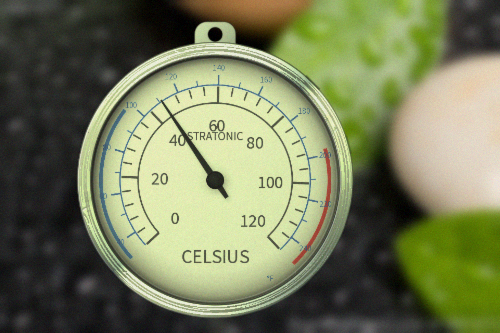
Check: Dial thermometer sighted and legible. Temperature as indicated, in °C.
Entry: 44 °C
